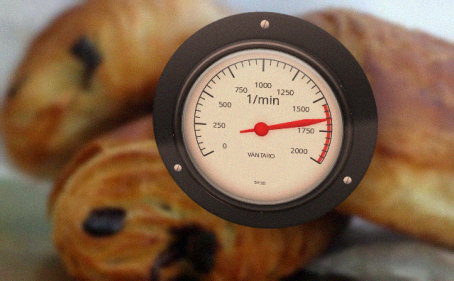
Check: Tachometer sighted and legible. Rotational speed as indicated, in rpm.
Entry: 1650 rpm
